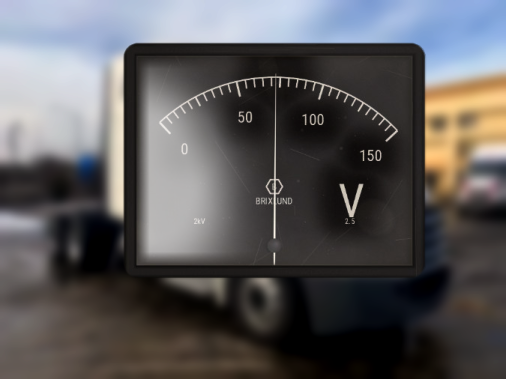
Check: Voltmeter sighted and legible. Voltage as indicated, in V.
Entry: 72.5 V
